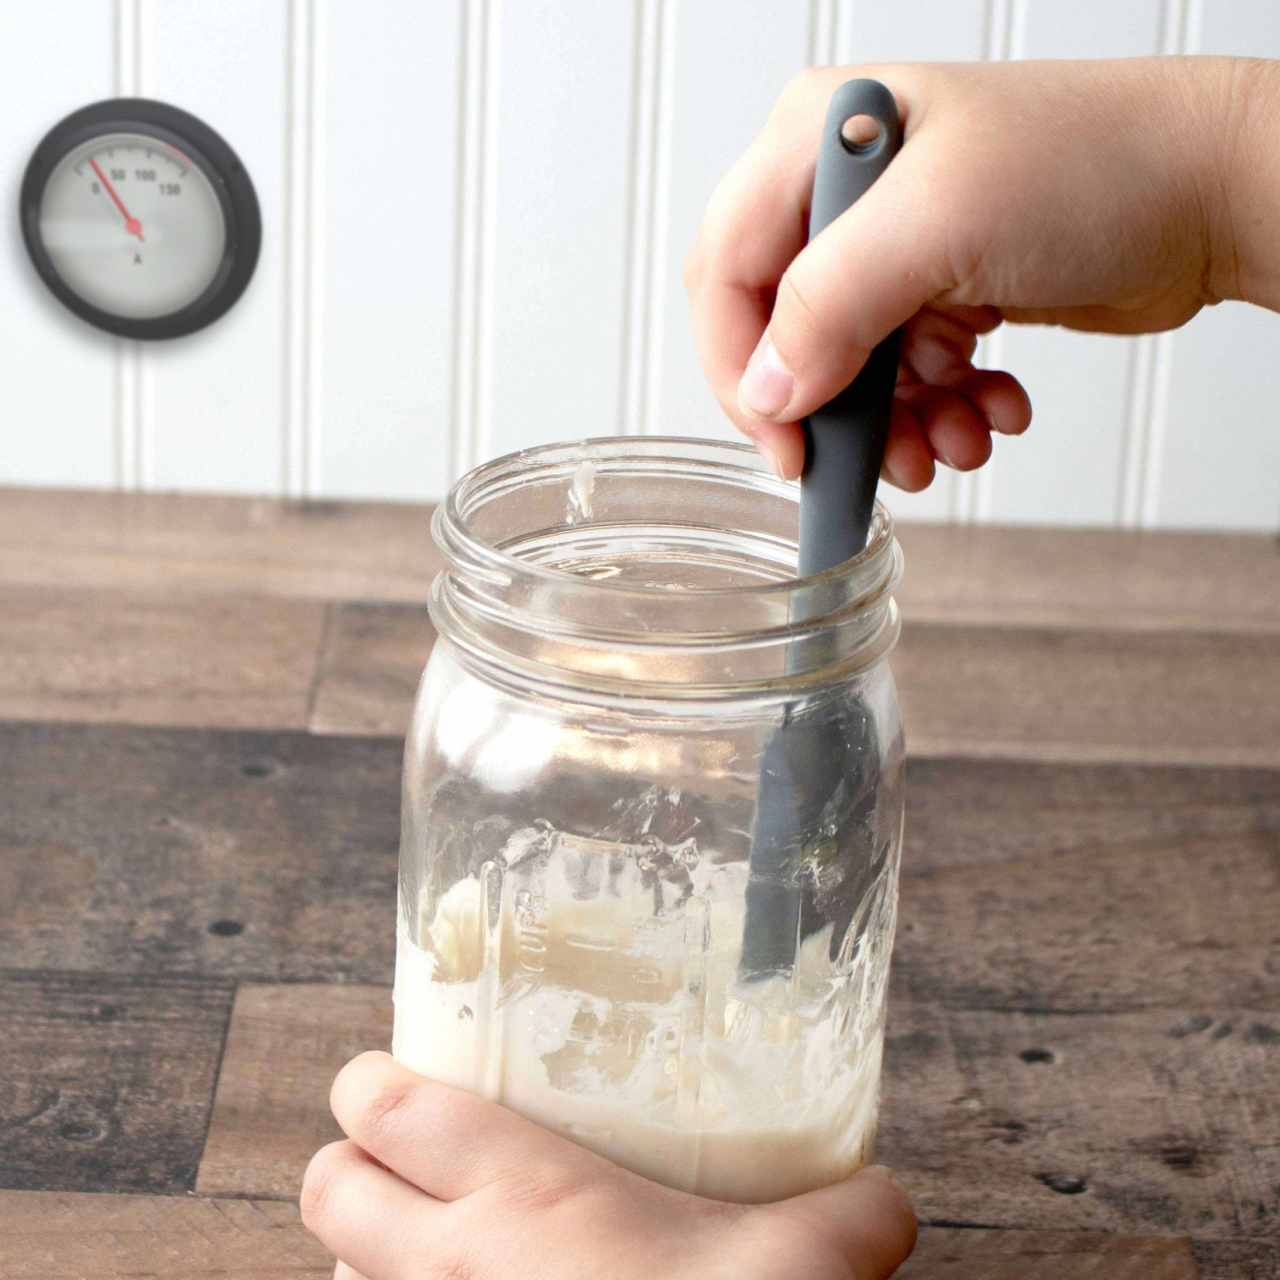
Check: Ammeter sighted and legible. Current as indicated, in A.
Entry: 25 A
